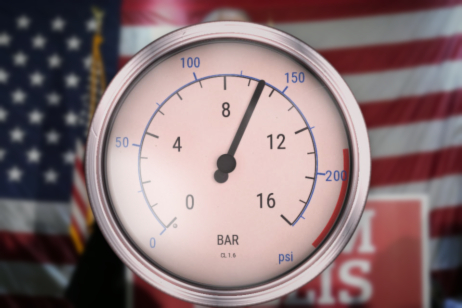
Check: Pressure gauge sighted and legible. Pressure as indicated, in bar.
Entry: 9.5 bar
